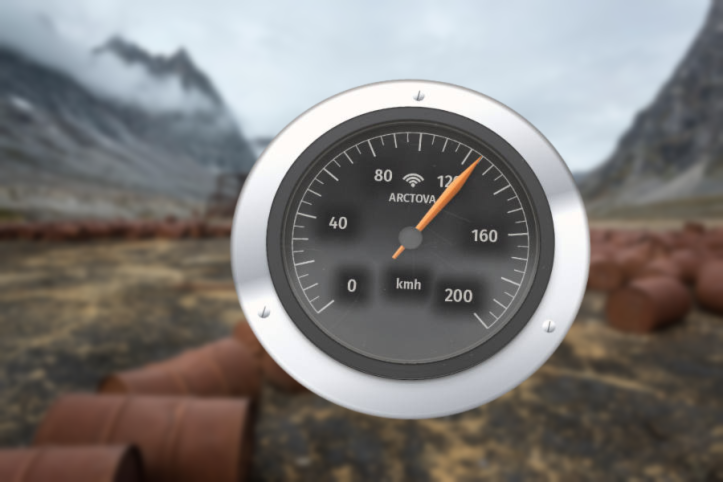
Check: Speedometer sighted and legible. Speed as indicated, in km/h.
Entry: 125 km/h
